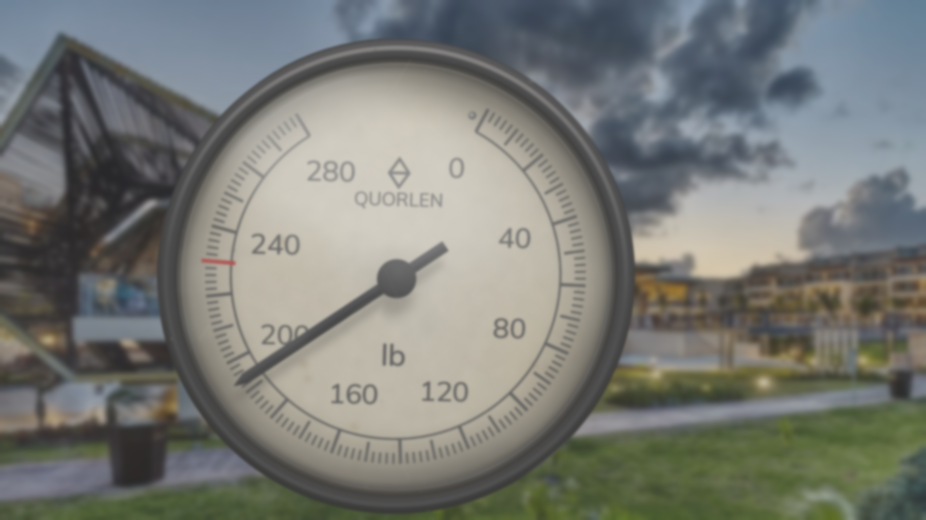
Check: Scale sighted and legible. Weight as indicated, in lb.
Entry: 194 lb
